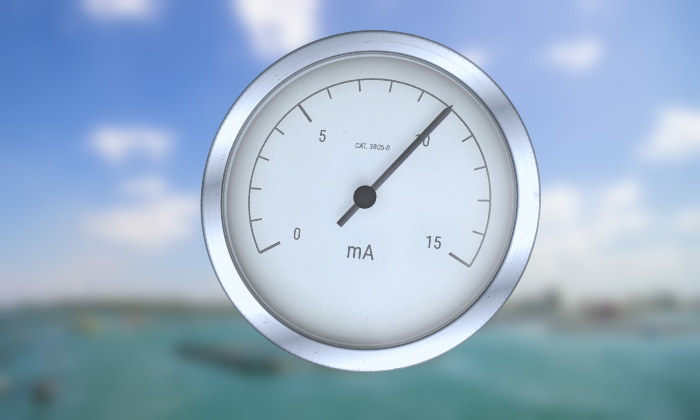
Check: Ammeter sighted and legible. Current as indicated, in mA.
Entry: 10 mA
